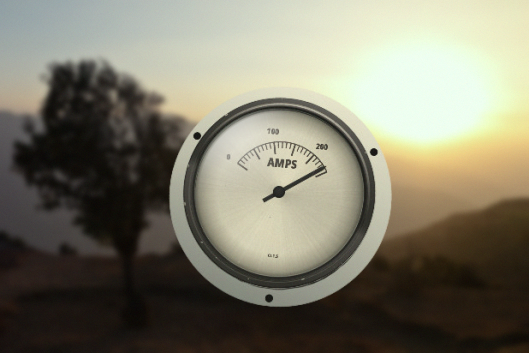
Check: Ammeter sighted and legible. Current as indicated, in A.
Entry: 240 A
